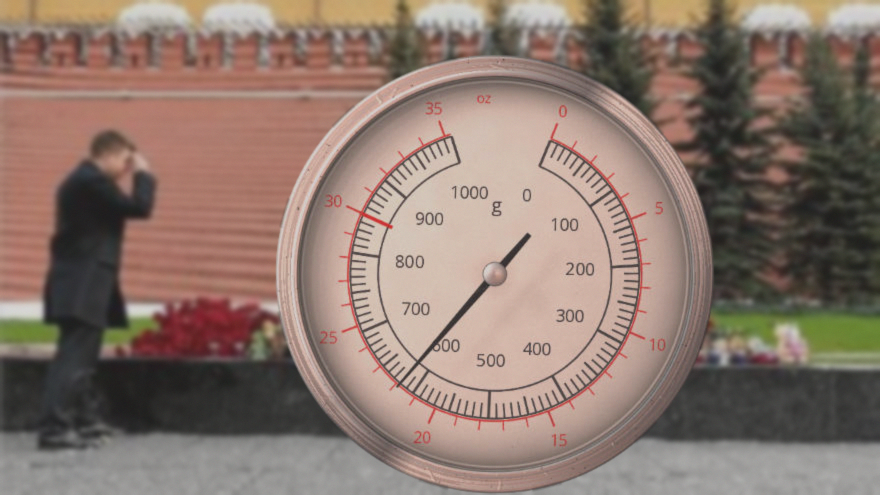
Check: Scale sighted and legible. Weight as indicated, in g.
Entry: 620 g
